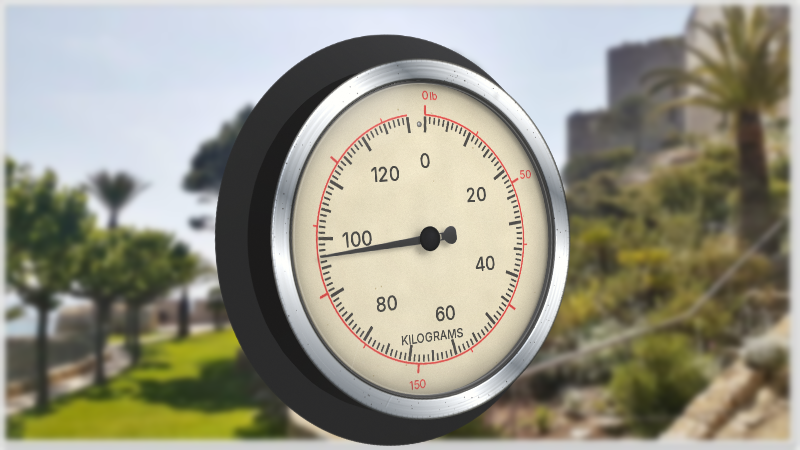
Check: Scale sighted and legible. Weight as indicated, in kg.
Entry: 97 kg
